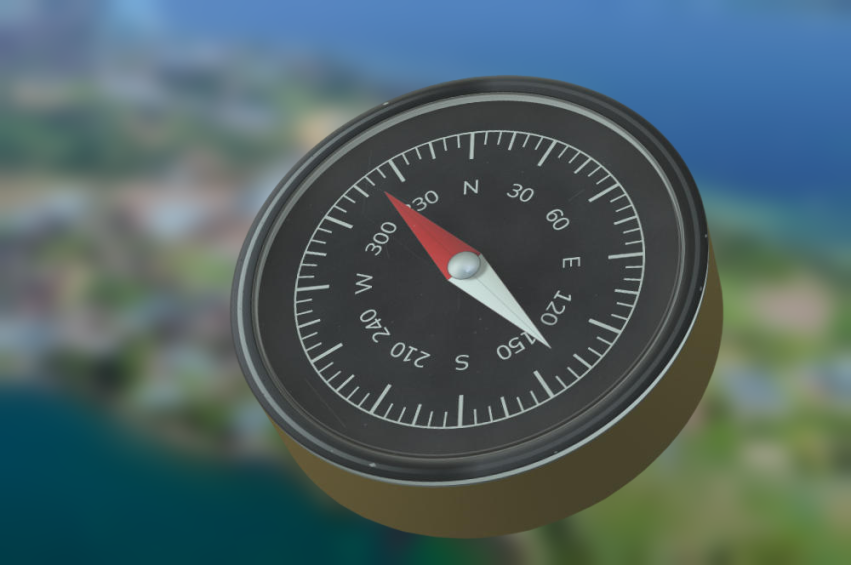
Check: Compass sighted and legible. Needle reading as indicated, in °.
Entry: 320 °
